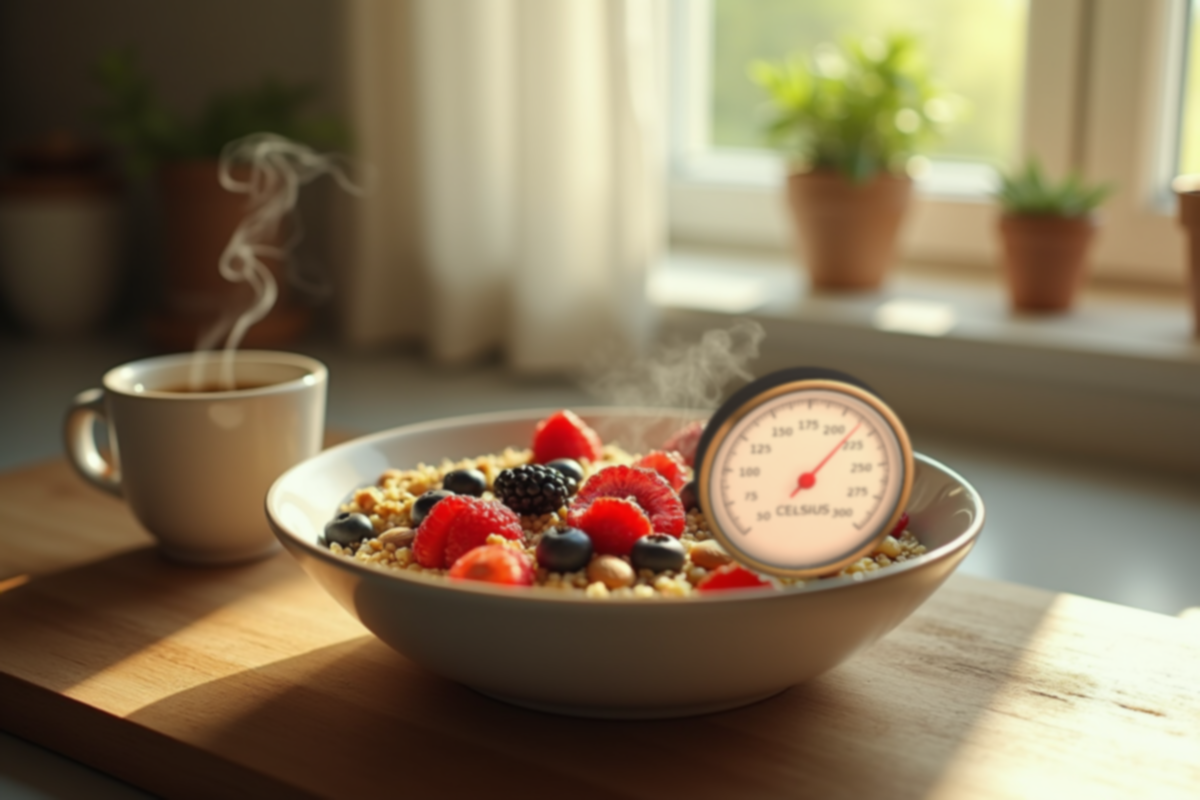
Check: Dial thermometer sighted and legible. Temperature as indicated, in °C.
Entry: 212.5 °C
